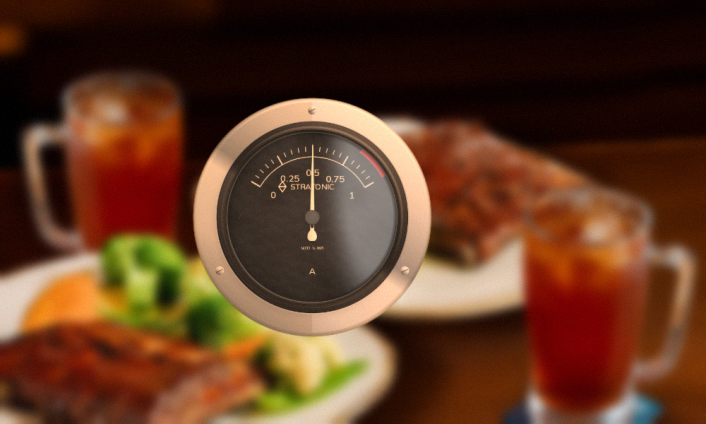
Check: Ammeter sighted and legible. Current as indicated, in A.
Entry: 0.5 A
